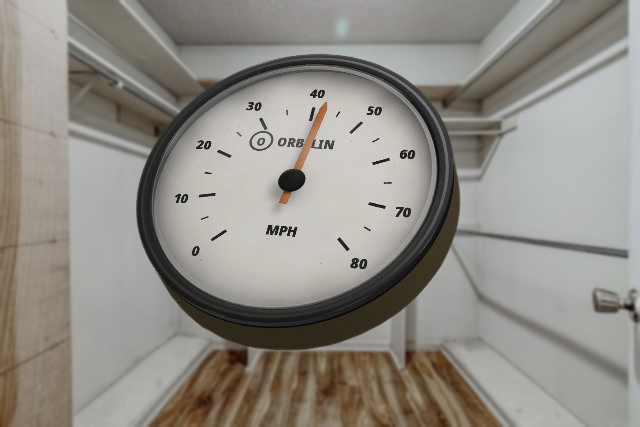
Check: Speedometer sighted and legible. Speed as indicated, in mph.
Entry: 42.5 mph
